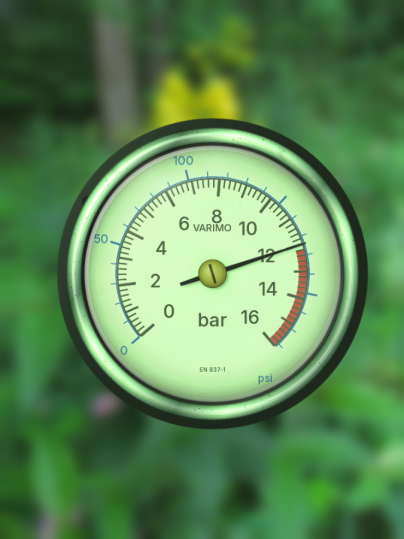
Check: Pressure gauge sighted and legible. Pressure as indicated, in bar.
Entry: 12 bar
